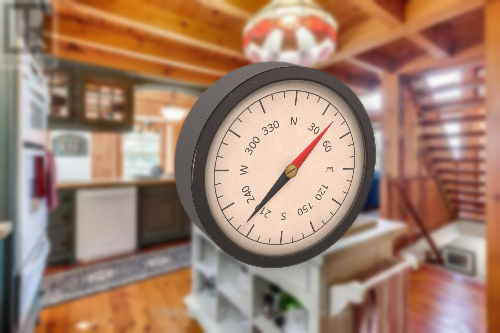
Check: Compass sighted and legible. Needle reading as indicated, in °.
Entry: 40 °
